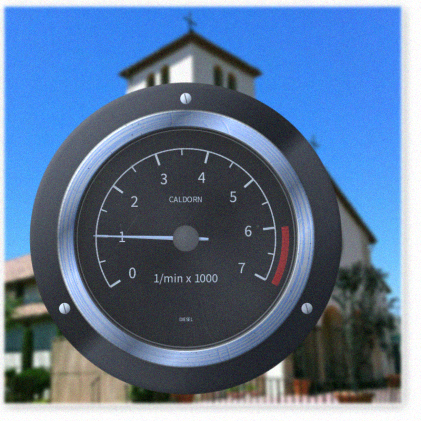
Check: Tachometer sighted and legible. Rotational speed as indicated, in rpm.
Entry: 1000 rpm
